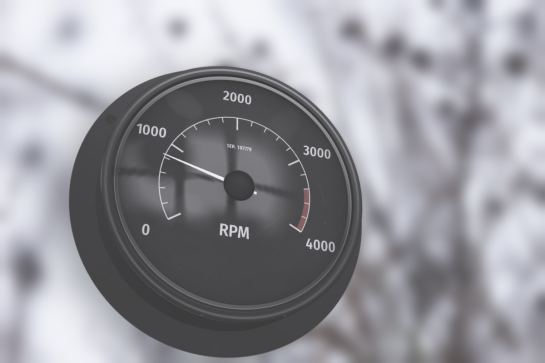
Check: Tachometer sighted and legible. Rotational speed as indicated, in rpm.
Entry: 800 rpm
